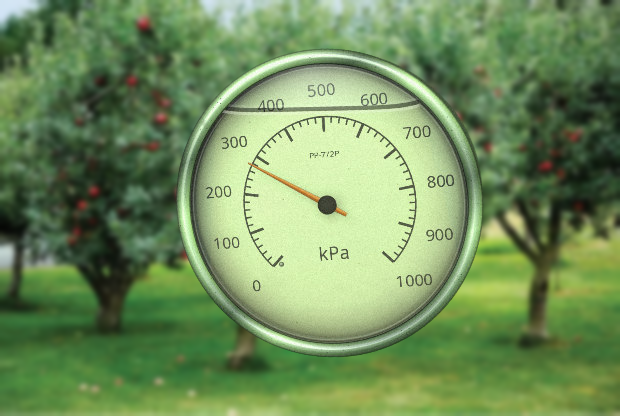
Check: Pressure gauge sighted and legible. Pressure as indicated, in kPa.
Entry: 280 kPa
